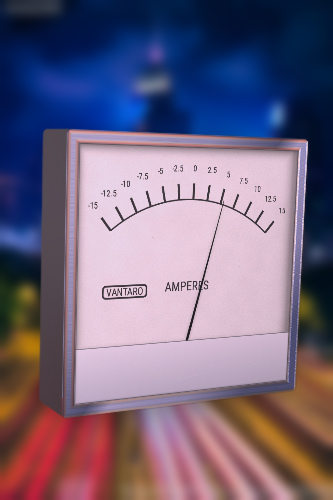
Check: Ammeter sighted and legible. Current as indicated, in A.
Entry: 5 A
